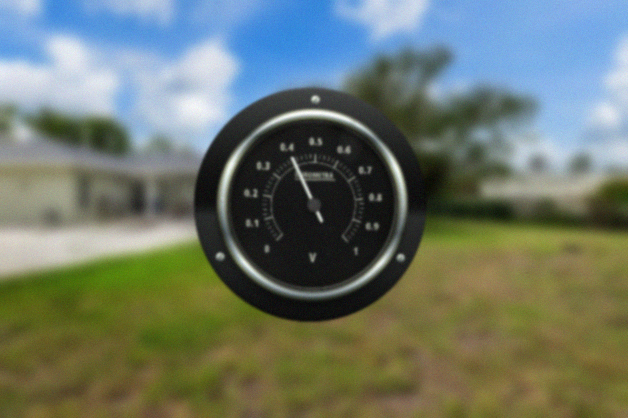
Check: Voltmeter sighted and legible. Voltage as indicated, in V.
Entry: 0.4 V
